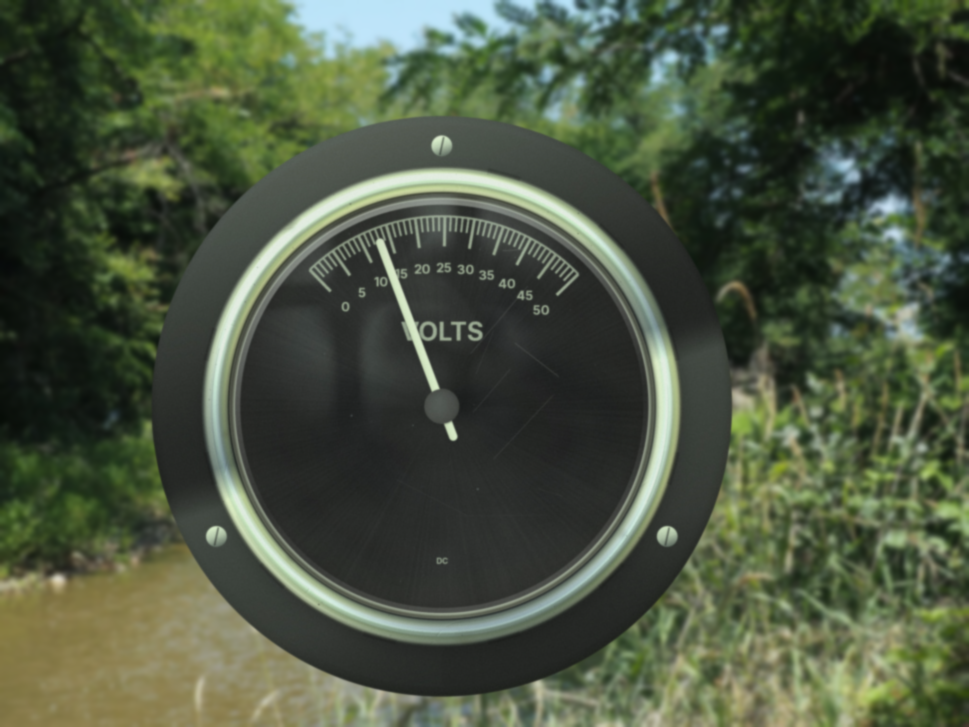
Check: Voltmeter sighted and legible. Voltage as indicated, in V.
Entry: 13 V
